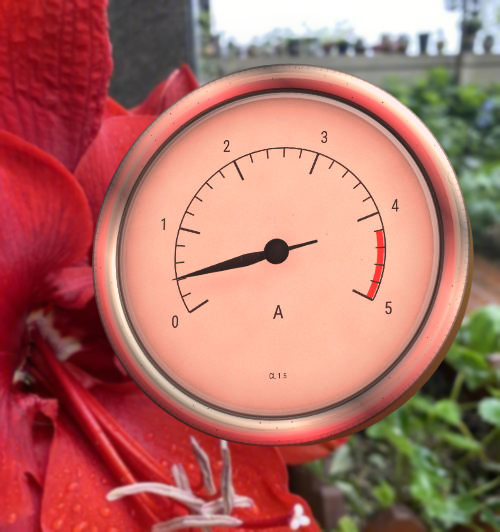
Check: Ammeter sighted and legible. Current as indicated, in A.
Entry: 0.4 A
